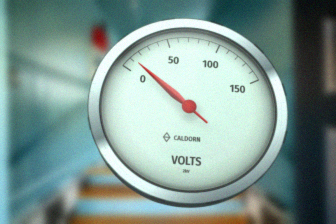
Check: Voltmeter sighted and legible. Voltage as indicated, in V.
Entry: 10 V
